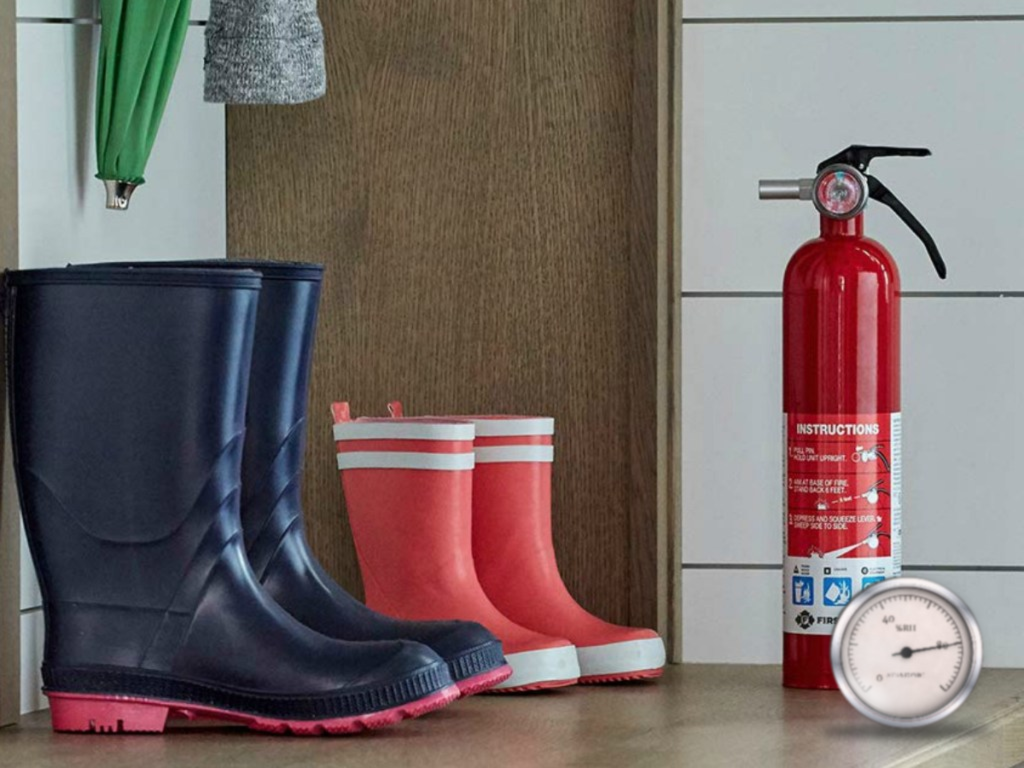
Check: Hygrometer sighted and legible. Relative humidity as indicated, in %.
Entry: 80 %
